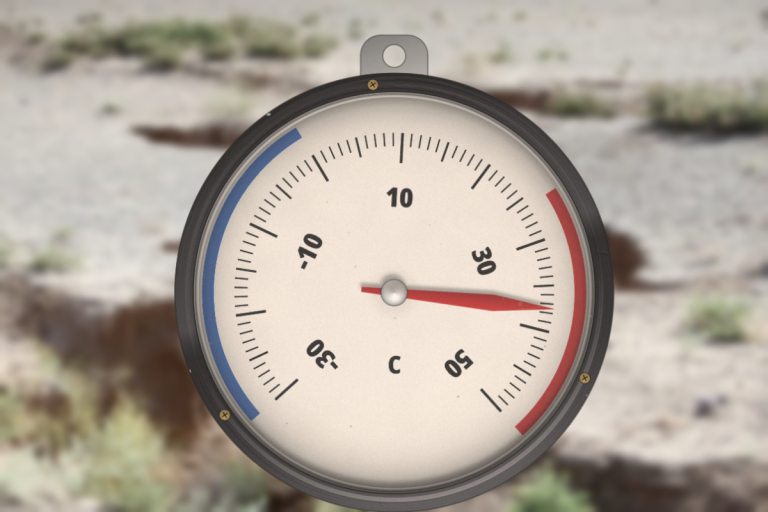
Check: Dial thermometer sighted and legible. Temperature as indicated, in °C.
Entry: 37.5 °C
